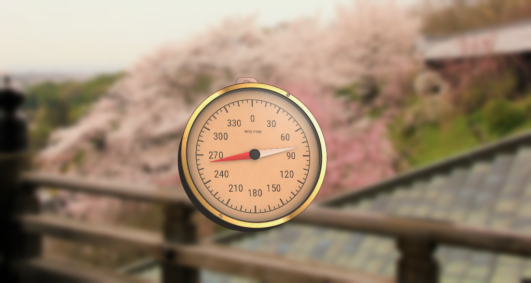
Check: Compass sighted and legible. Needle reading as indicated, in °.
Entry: 260 °
